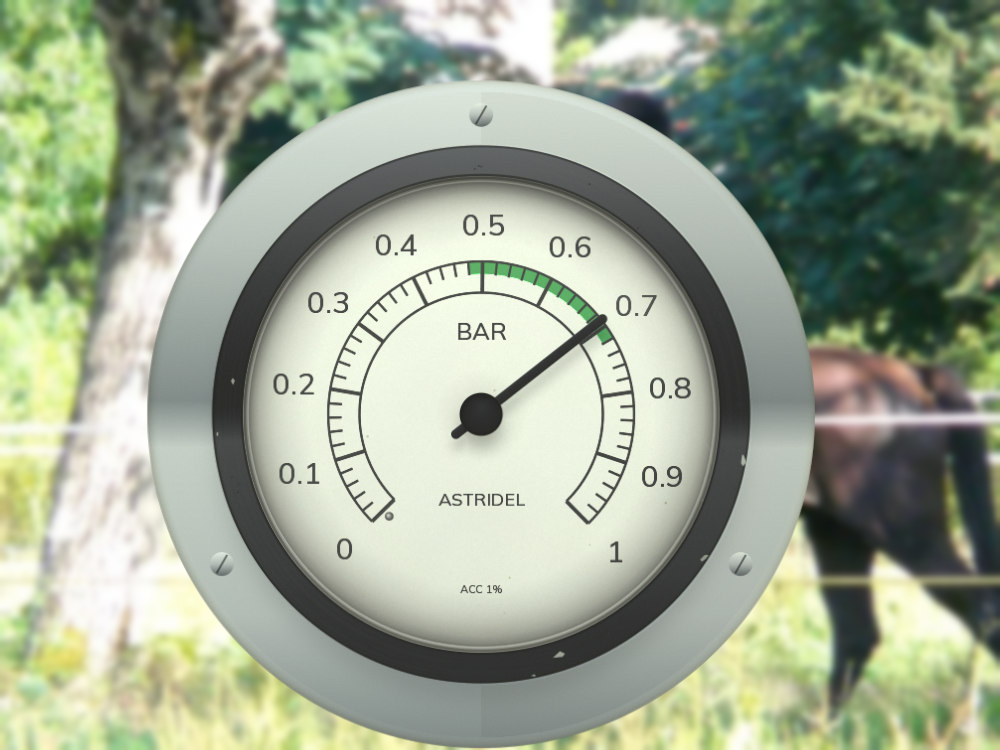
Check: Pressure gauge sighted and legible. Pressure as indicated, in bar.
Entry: 0.69 bar
